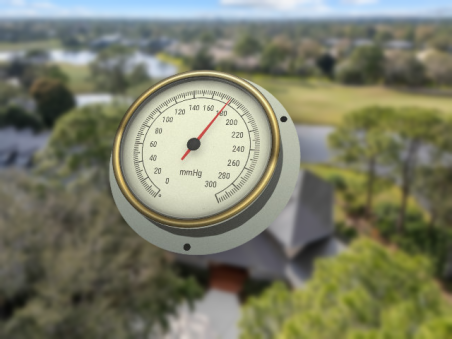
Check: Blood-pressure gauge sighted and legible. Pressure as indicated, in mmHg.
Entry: 180 mmHg
